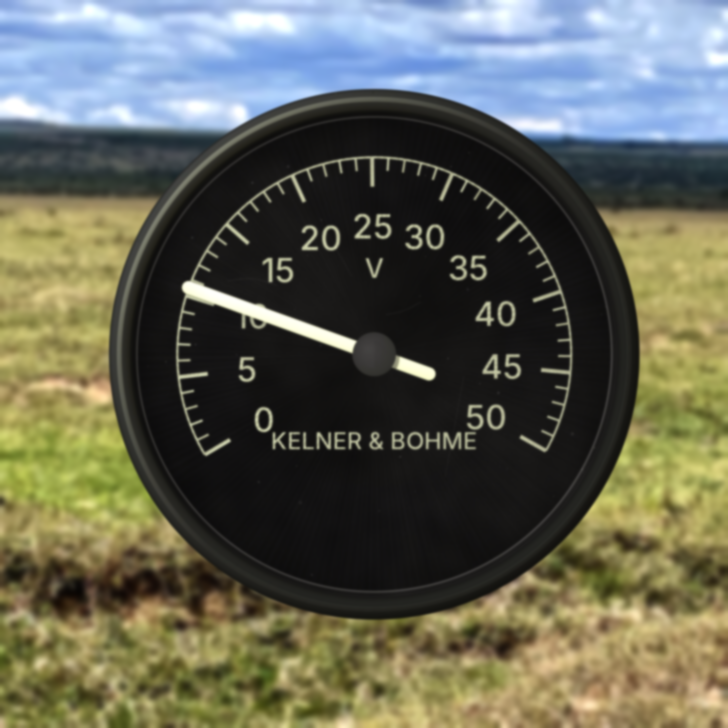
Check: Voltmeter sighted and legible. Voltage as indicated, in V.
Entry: 10.5 V
